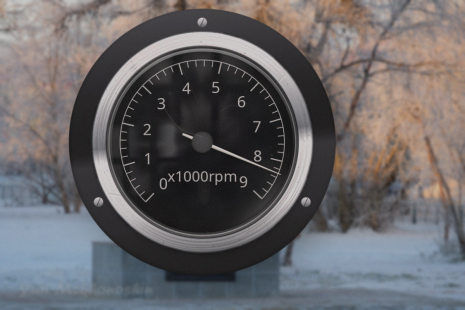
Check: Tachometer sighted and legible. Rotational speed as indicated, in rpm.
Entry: 8300 rpm
